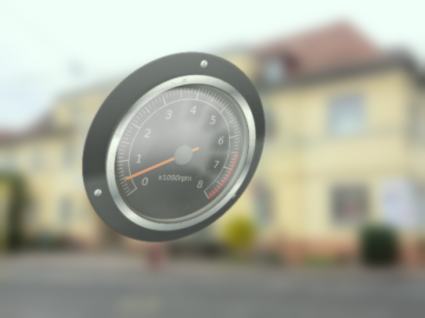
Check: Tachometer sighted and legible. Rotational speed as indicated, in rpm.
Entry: 500 rpm
